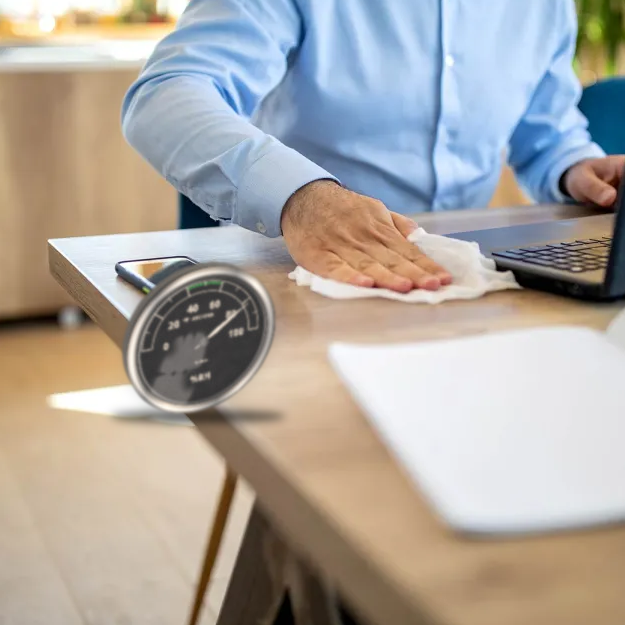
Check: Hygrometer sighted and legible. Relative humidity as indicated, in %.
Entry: 80 %
